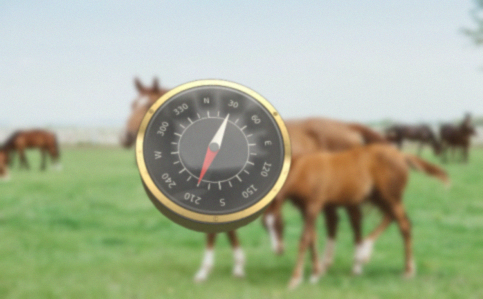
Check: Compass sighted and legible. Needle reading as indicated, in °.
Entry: 210 °
